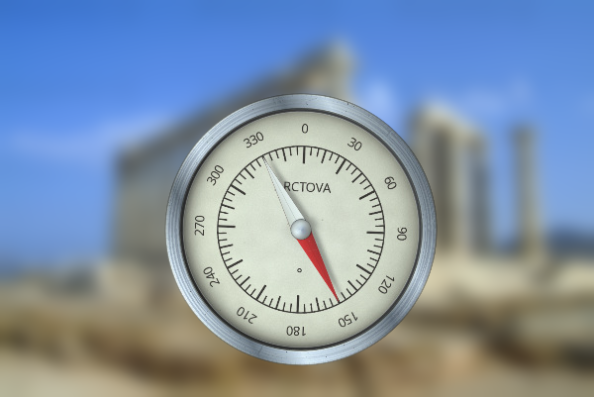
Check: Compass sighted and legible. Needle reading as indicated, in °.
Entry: 150 °
